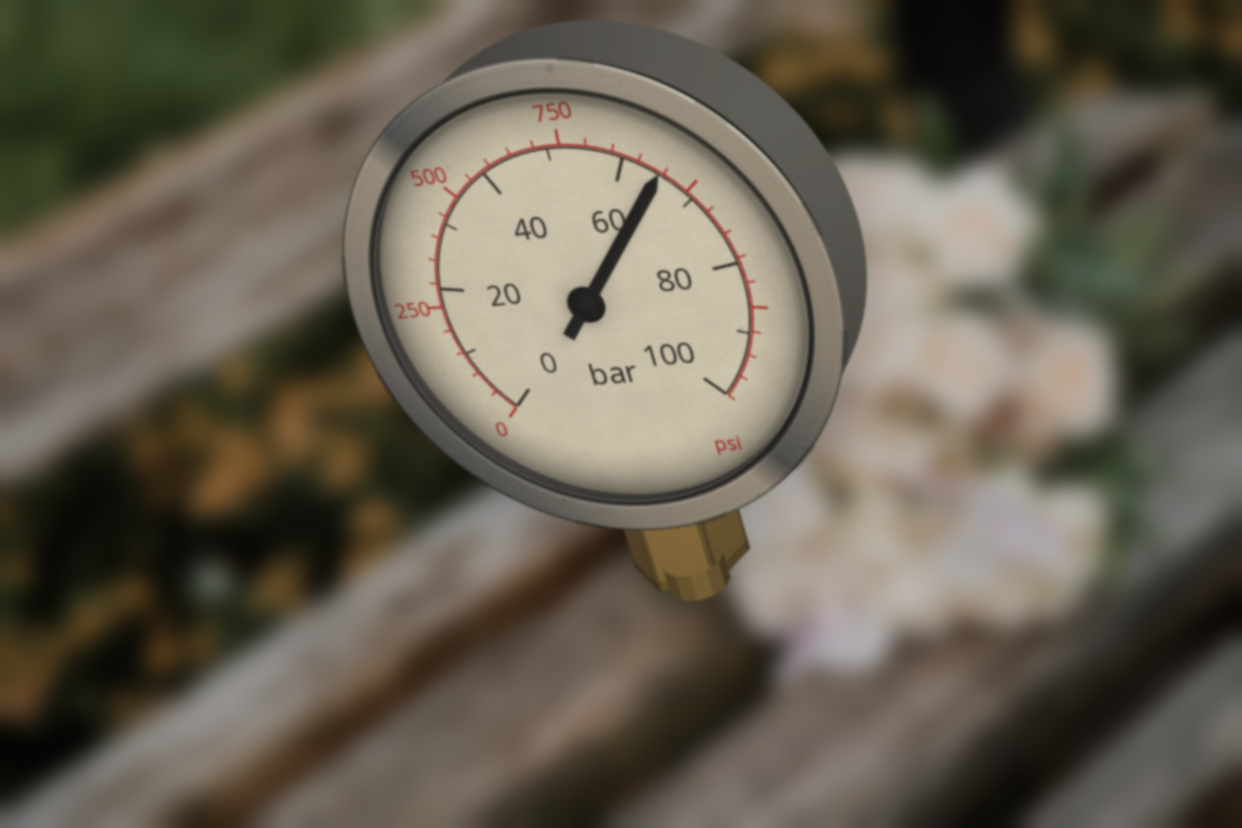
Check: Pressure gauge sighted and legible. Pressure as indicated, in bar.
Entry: 65 bar
